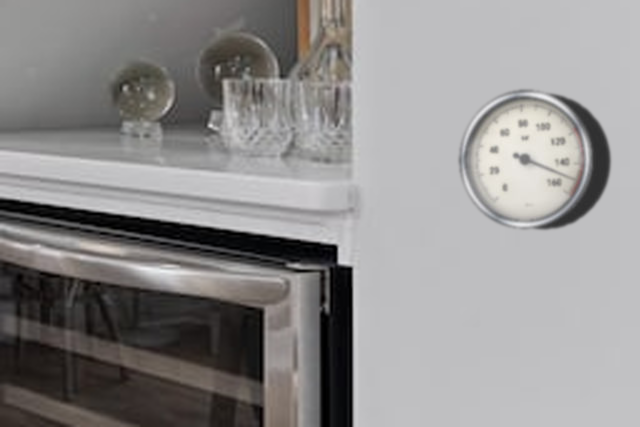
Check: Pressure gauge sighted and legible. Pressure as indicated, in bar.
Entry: 150 bar
